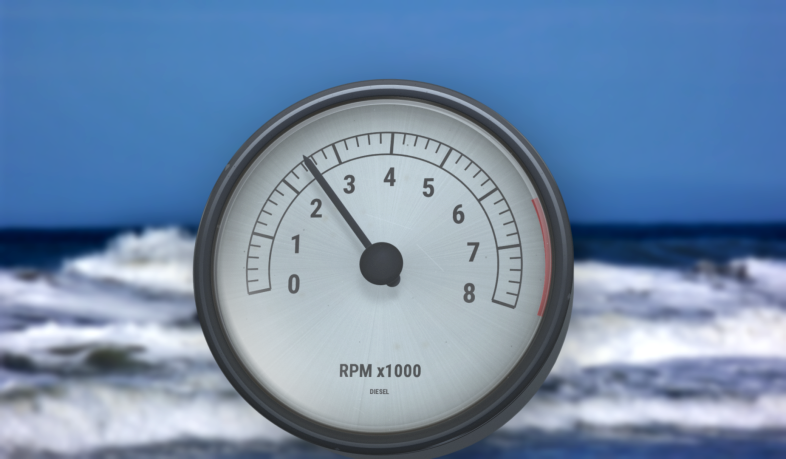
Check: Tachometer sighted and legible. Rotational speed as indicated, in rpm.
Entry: 2500 rpm
